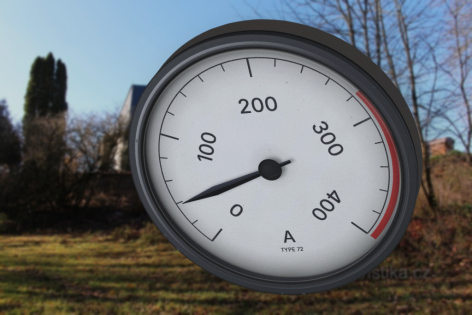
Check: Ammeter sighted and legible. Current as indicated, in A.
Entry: 40 A
